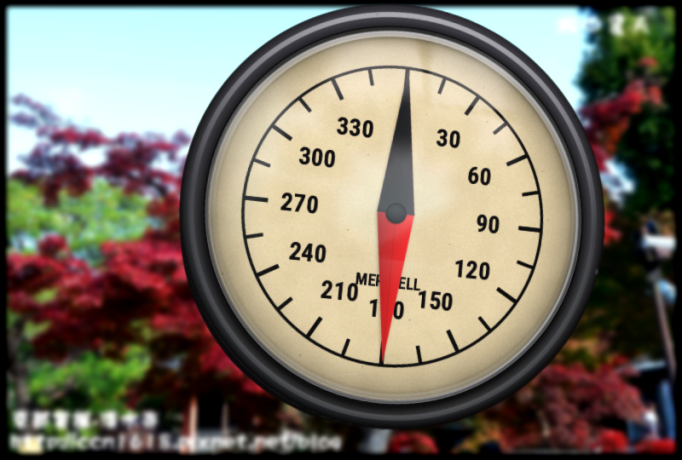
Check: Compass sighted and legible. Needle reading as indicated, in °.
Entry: 180 °
